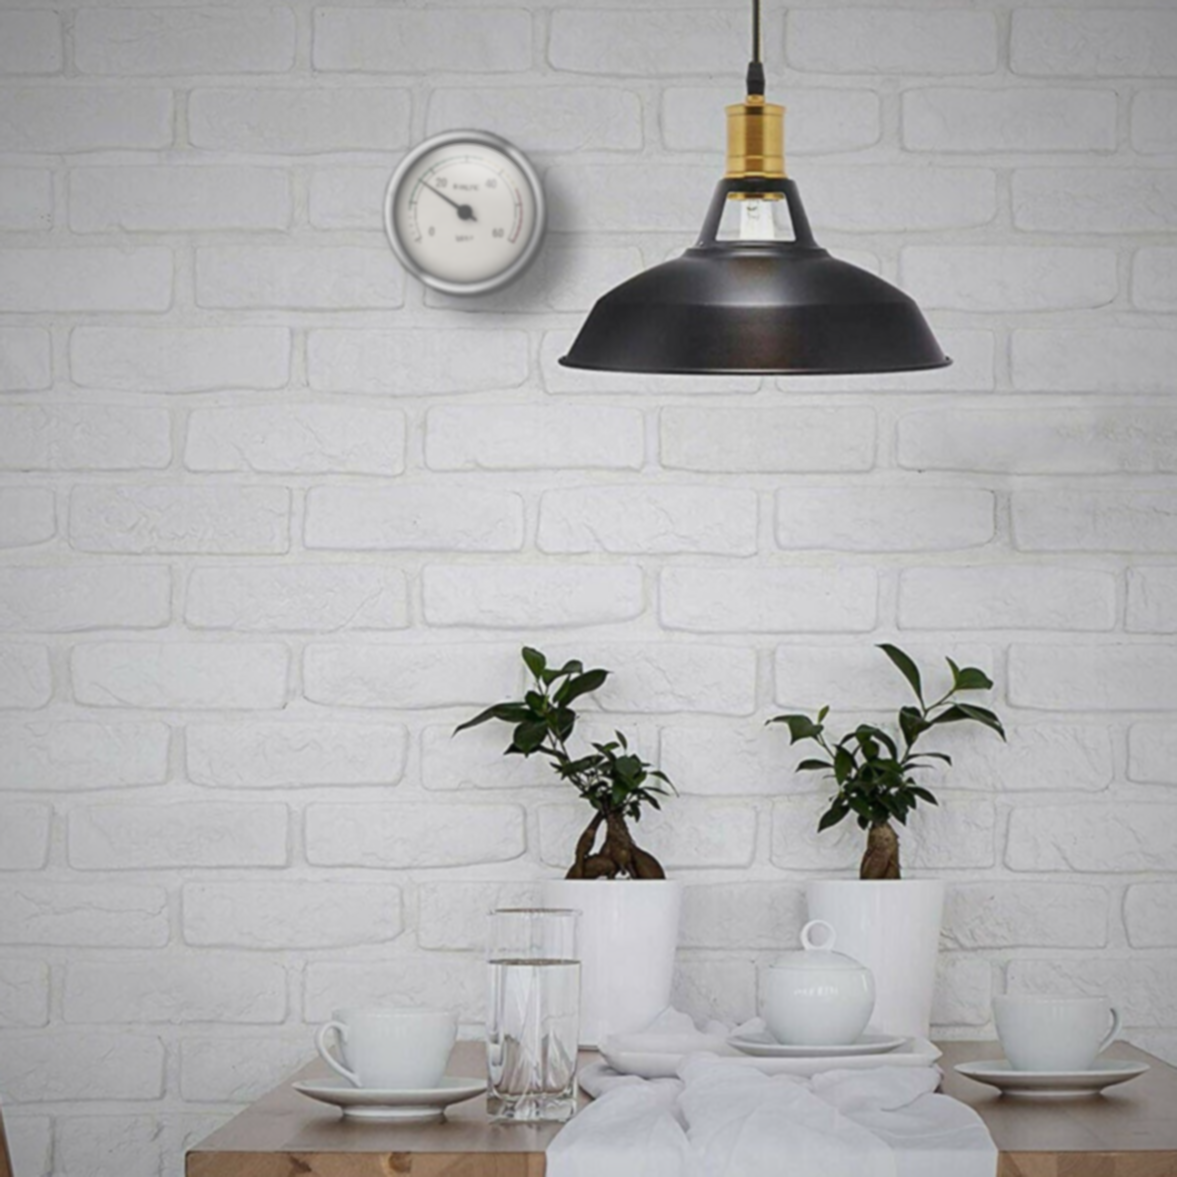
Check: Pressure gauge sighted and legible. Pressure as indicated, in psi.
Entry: 16 psi
